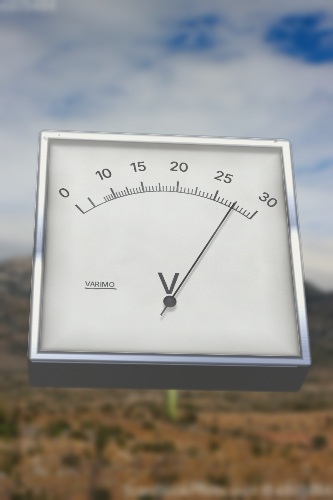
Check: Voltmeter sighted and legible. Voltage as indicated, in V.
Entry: 27.5 V
